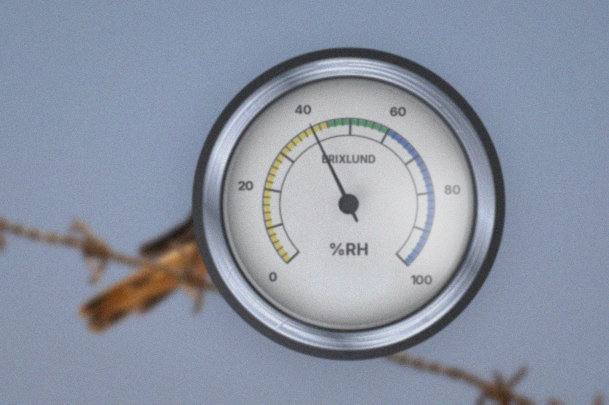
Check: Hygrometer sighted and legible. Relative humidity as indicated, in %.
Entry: 40 %
